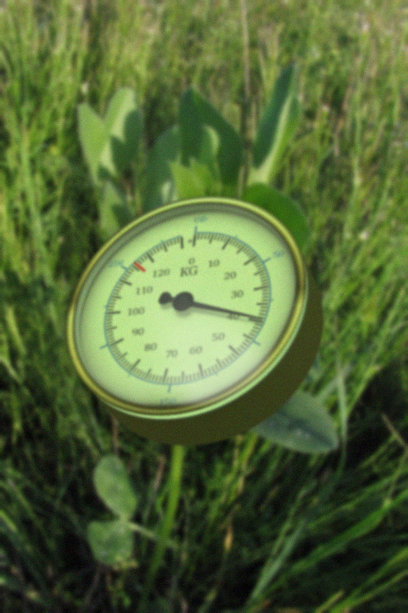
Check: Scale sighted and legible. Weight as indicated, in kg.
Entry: 40 kg
